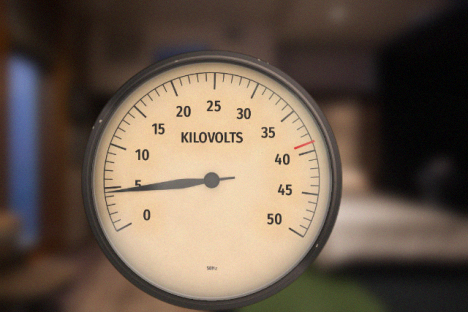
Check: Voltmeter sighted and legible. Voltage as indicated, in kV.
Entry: 4.5 kV
